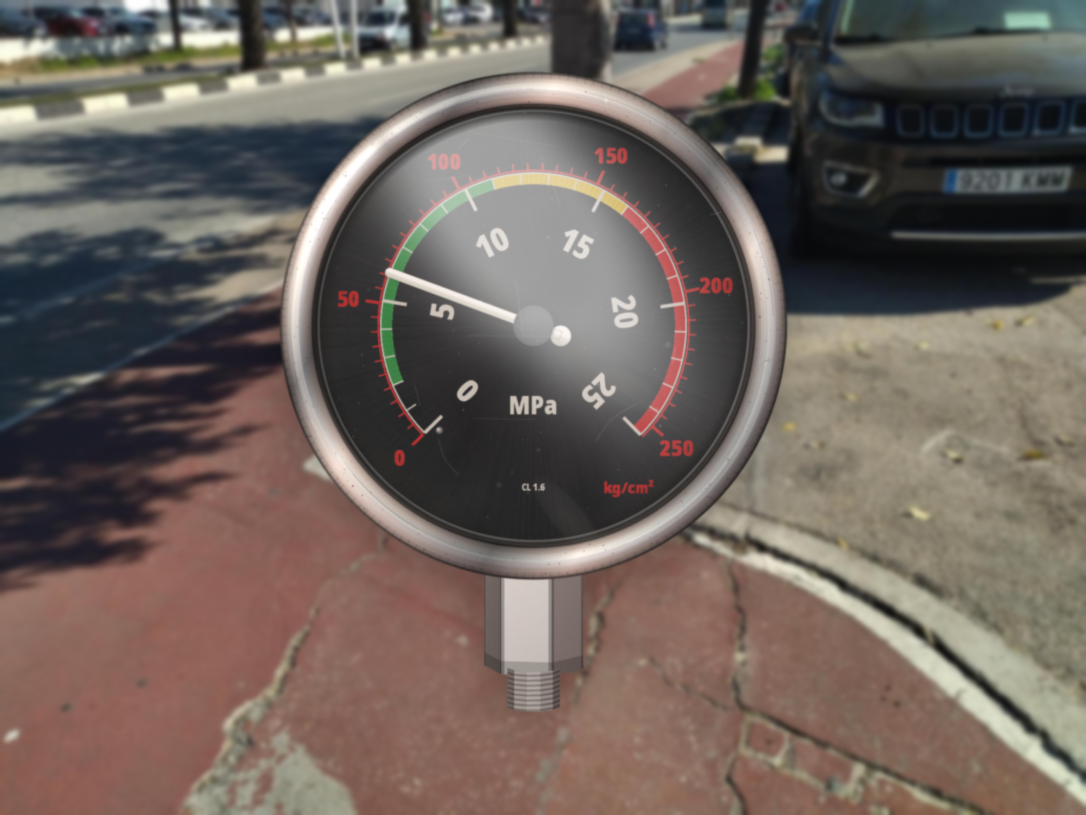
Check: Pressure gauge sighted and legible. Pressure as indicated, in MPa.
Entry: 6 MPa
